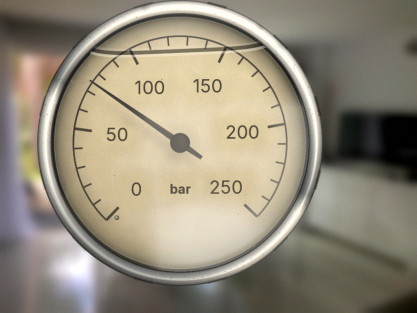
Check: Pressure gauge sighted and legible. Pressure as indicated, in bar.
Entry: 75 bar
